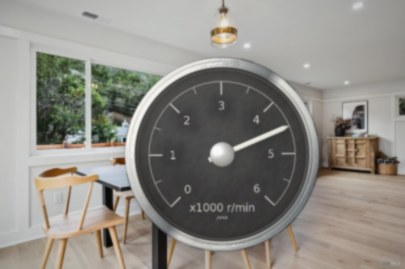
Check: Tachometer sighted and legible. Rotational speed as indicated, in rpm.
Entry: 4500 rpm
